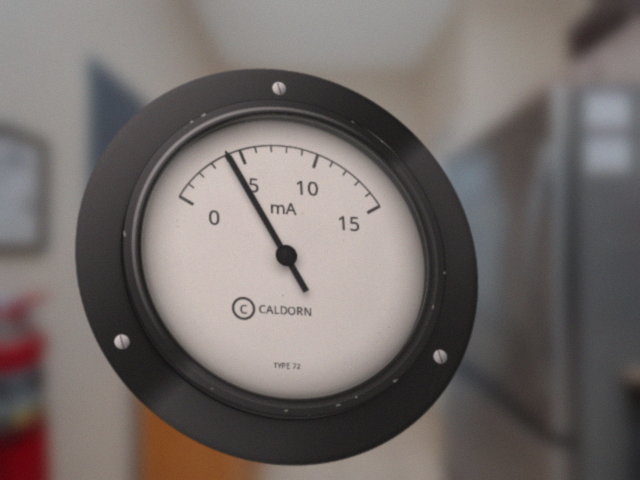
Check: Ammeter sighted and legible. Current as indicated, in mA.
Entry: 4 mA
